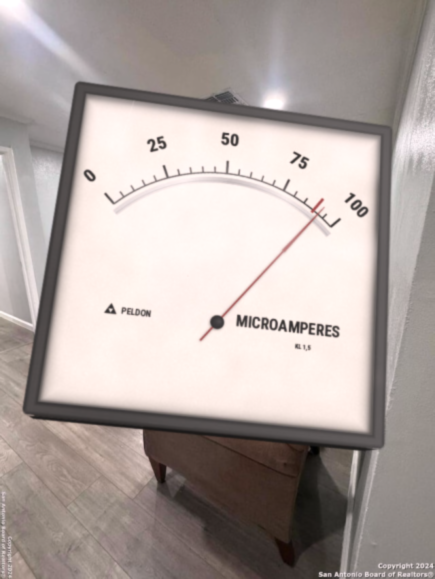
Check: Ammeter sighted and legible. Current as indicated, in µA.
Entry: 92.5 µA
